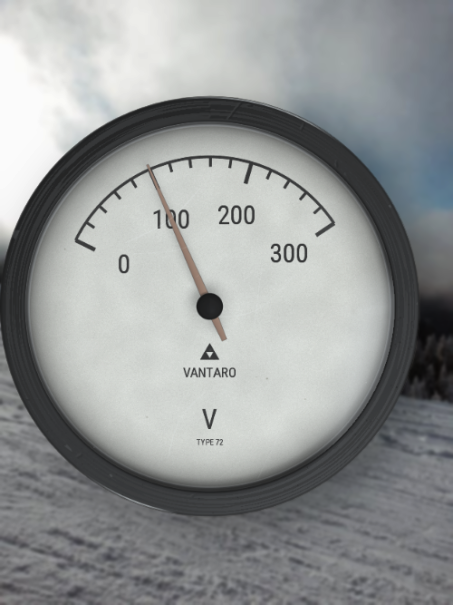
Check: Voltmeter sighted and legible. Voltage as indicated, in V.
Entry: 100 V
